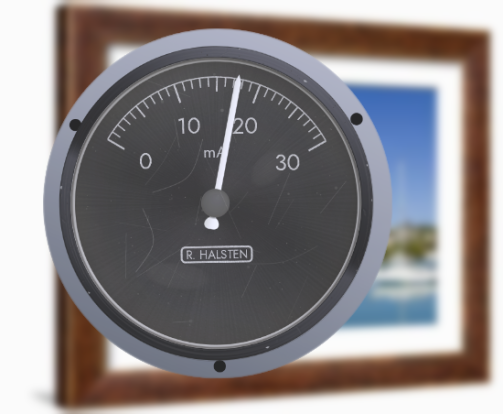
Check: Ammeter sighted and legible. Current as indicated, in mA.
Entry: 17.5 mA
